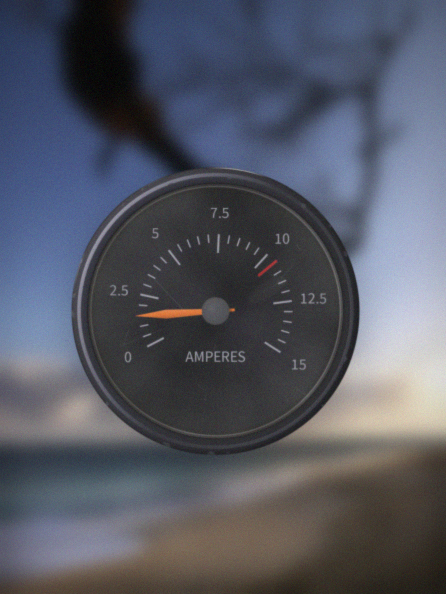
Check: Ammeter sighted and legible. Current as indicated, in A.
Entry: 1.5 A
